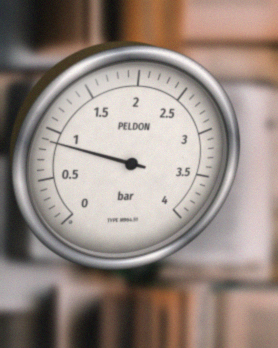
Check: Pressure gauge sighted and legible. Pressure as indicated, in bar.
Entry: 0.9 bar
